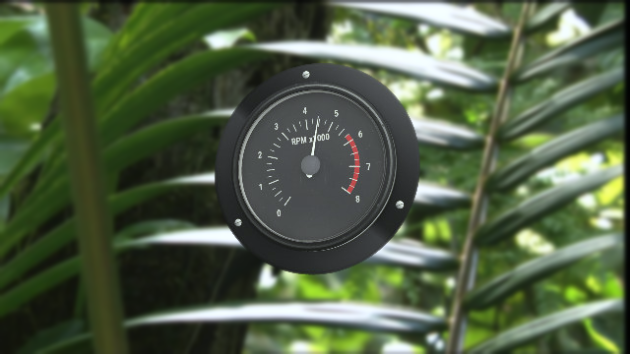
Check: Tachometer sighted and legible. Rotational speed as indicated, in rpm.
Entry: 4500 rpm
